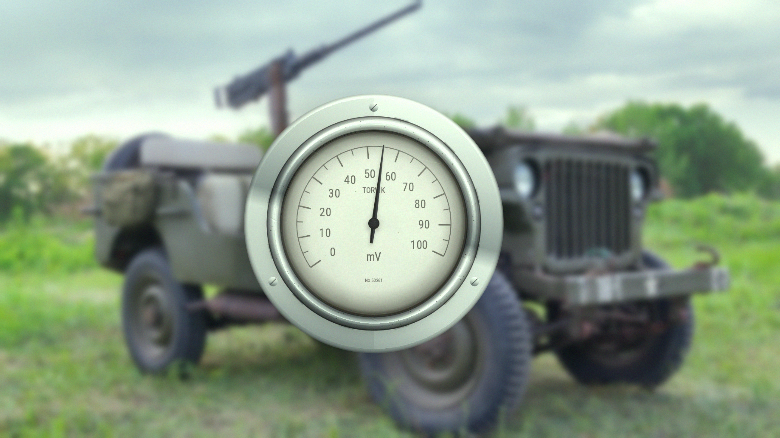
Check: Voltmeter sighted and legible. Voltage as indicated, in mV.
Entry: 55 mV
